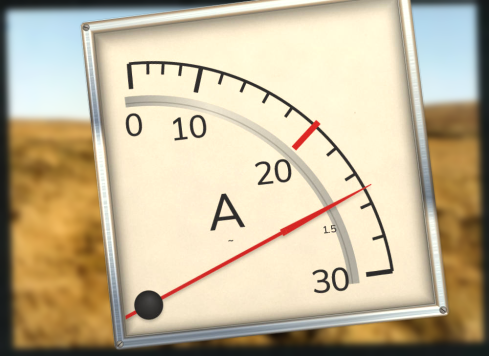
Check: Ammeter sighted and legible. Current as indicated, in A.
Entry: 25 A
